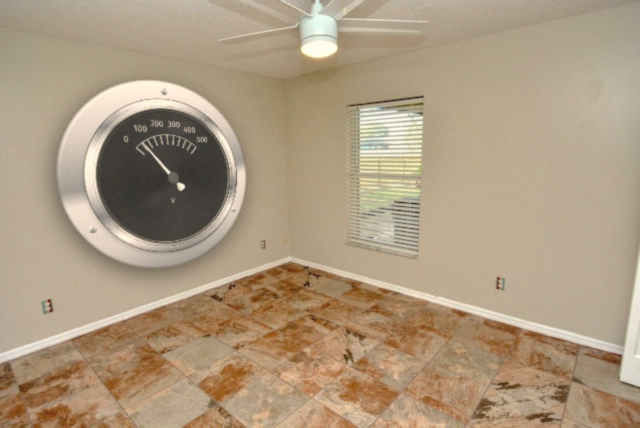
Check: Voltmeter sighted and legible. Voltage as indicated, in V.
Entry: 50 V
